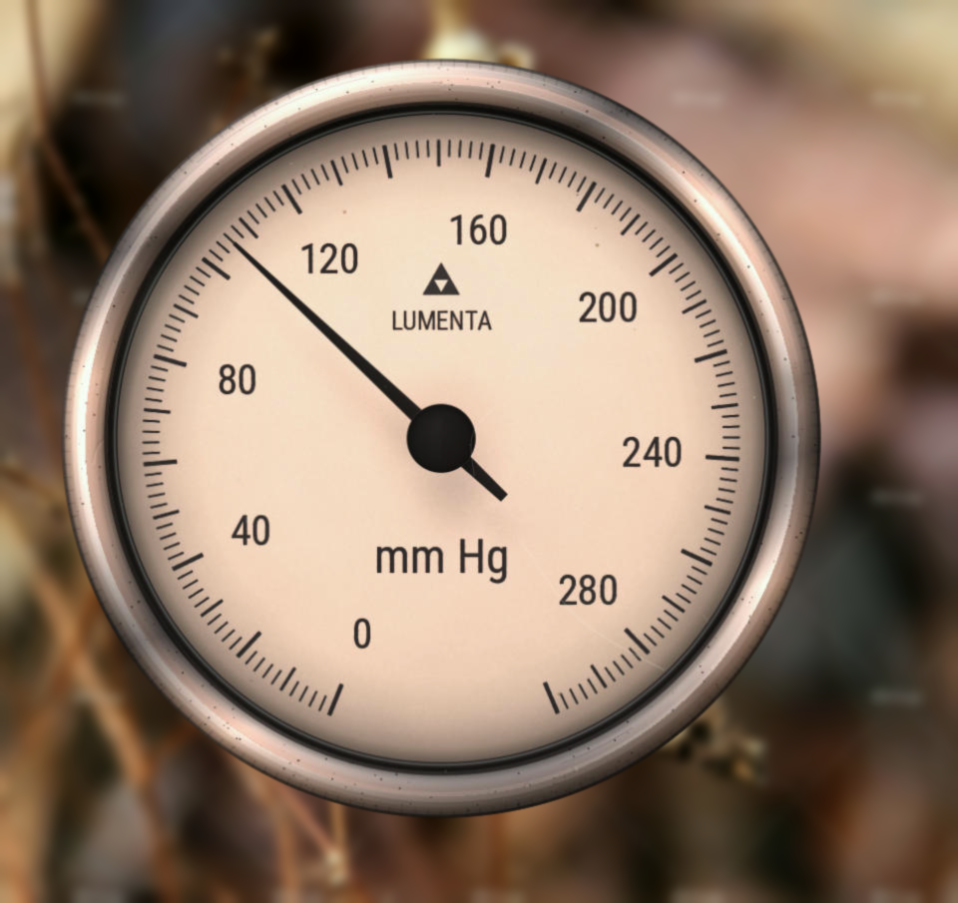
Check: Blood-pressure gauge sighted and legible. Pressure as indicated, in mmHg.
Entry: 106 mmHg
